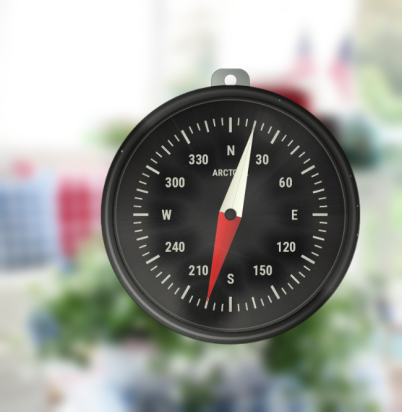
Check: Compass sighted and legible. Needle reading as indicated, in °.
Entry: 195 °
